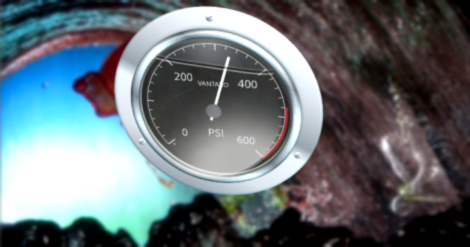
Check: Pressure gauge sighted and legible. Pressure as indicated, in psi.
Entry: 330 psi
